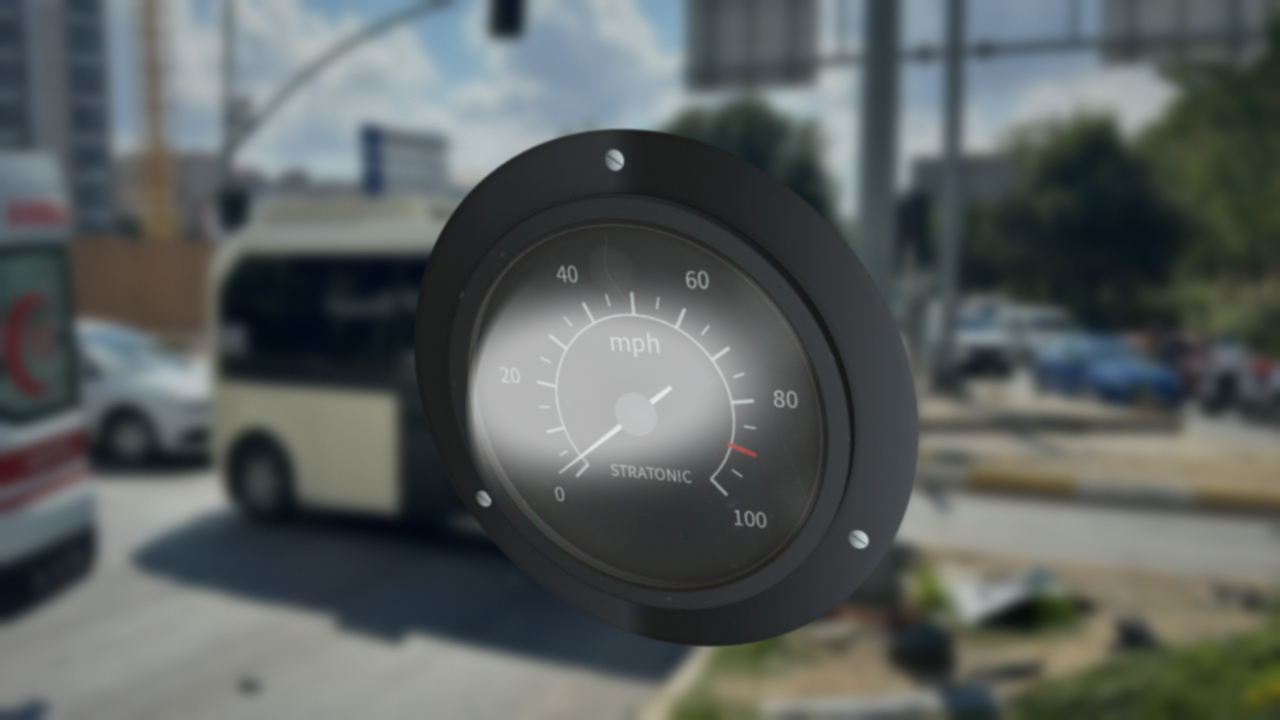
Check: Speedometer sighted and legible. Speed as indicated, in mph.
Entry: 2.5 mph
